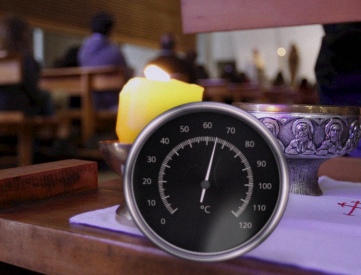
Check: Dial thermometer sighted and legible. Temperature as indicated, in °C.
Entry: 65 °C
